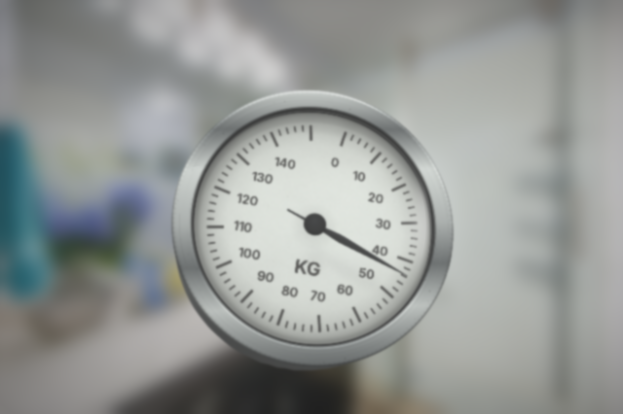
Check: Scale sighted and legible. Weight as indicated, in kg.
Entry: 44 kg
